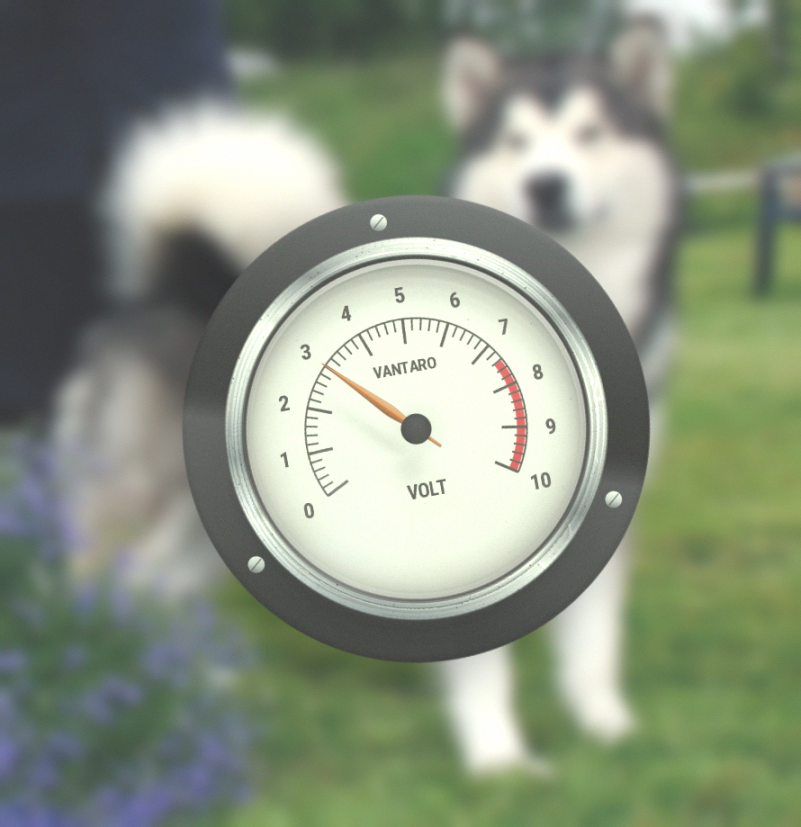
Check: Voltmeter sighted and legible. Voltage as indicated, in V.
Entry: 3 V
